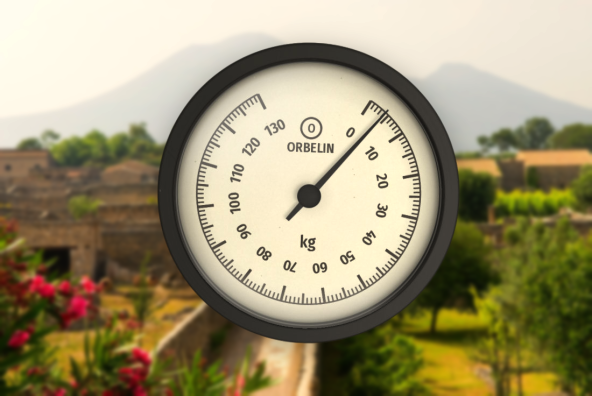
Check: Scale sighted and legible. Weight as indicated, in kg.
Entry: 4 kg
